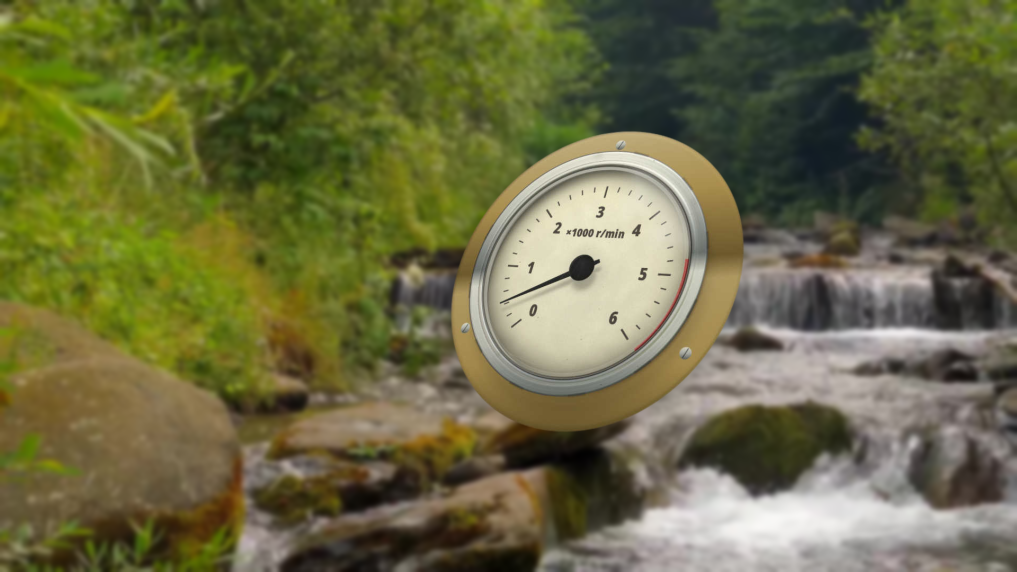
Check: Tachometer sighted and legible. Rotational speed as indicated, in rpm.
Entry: 400 rpm
